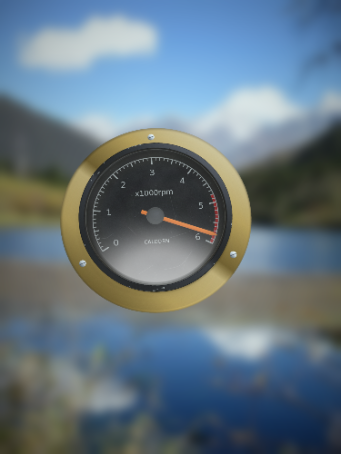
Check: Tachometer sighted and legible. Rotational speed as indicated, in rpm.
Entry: 5800 rpm
